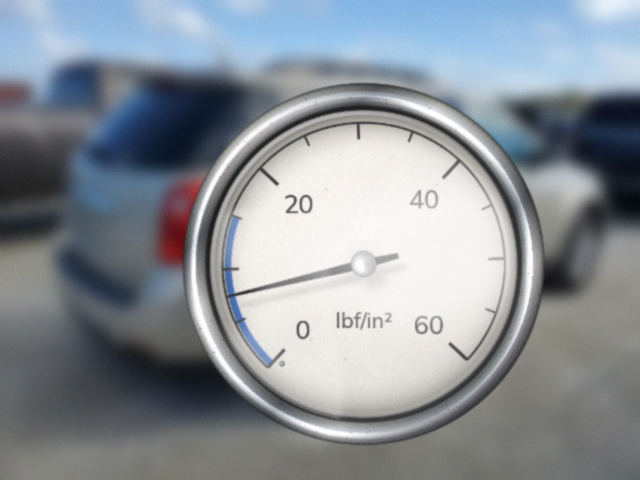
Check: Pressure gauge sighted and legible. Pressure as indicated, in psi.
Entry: 7.5 psi
